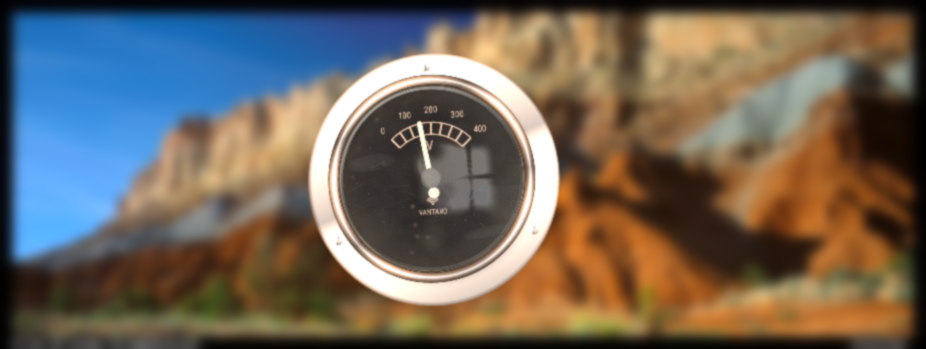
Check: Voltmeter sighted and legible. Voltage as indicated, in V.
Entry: 150 V
